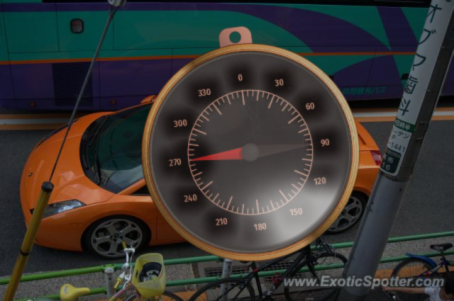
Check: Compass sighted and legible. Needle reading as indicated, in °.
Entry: 270 °
